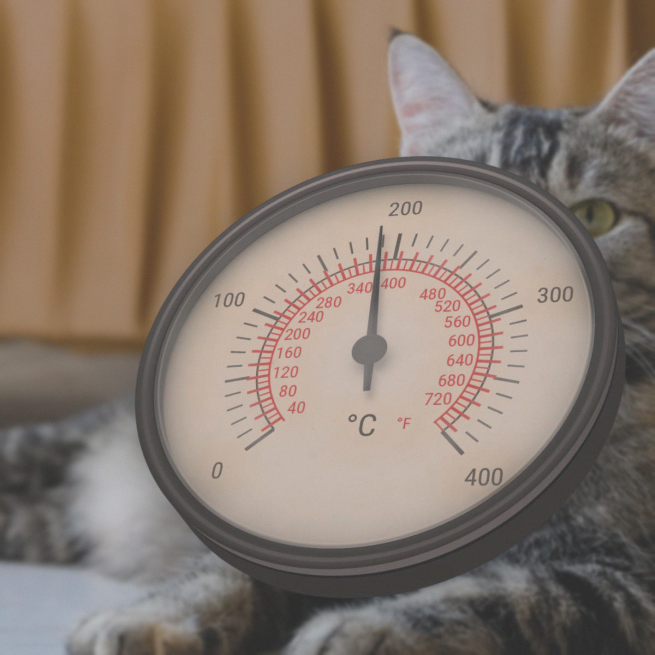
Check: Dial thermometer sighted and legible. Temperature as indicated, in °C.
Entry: 190 °C
